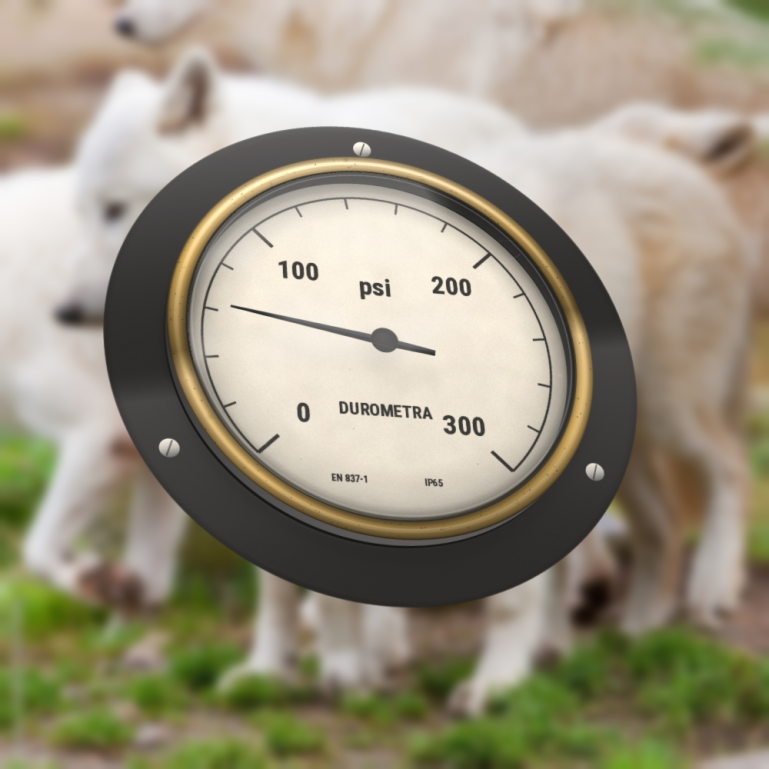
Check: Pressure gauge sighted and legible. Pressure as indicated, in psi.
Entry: 60 psi
